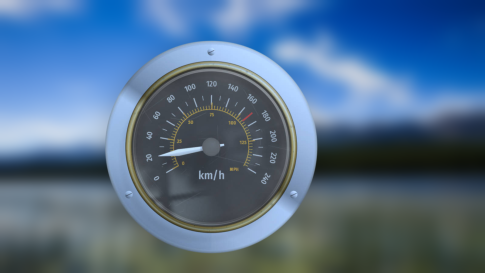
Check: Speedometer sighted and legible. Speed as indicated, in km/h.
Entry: 20 km/h
